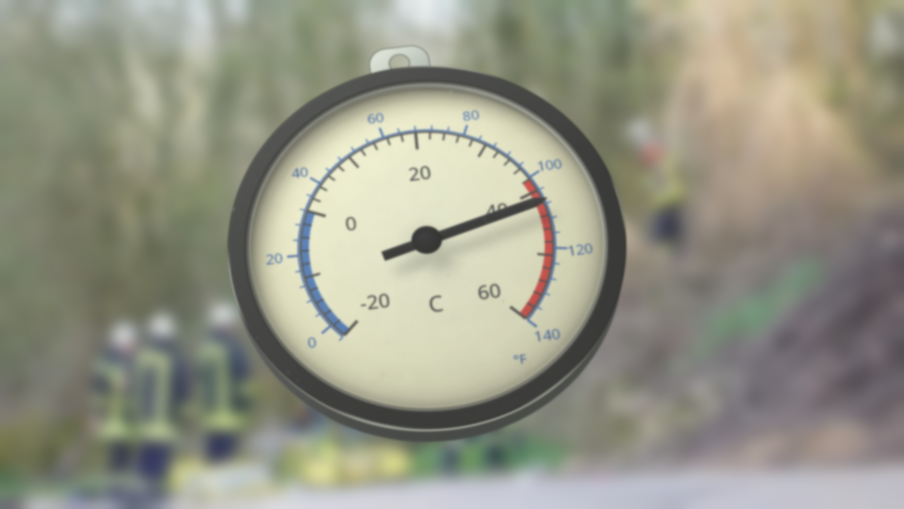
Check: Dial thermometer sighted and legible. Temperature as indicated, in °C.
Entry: 42 °C
